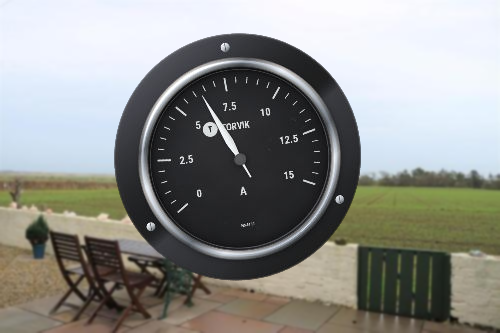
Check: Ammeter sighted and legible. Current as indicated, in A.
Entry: 6.25 A
